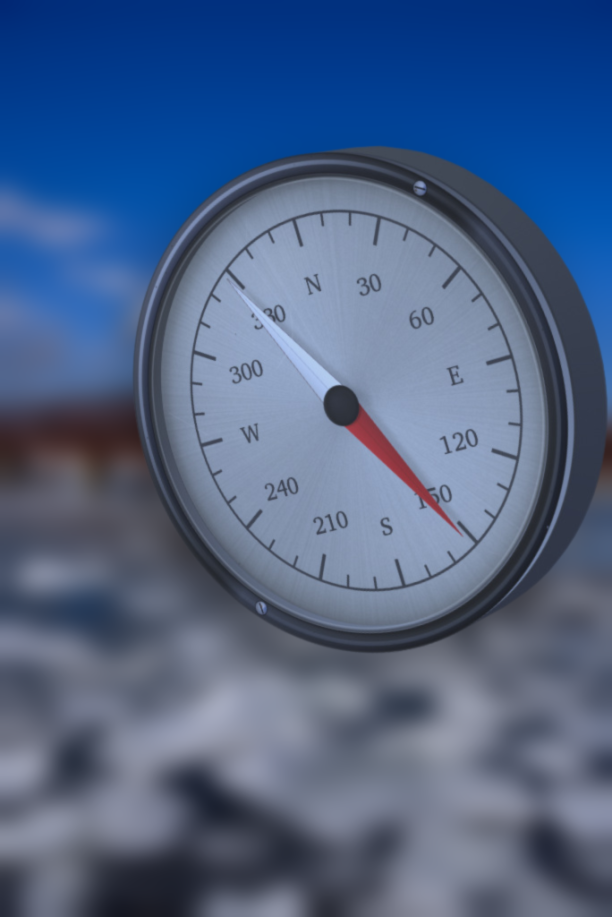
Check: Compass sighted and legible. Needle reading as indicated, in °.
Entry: 150 °
